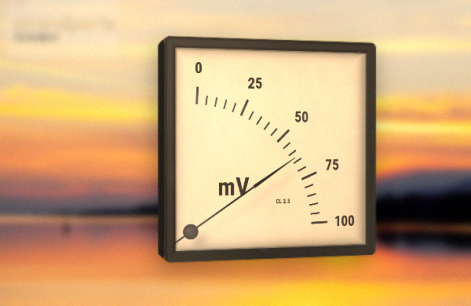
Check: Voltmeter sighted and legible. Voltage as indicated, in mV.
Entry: 62.5 mV
